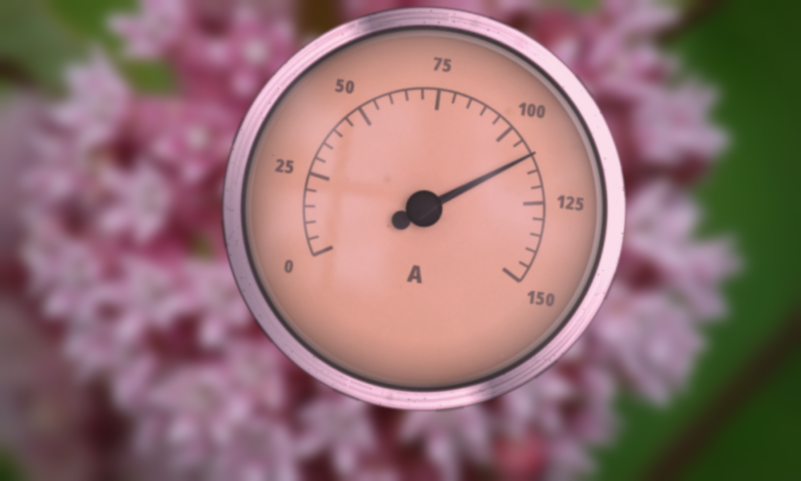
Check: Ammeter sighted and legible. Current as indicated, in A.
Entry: 110 A
